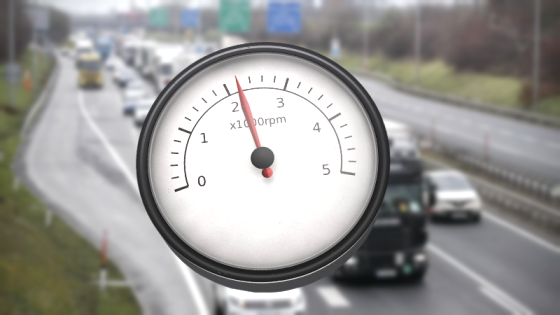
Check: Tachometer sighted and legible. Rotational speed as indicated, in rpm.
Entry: 2200 rpm
